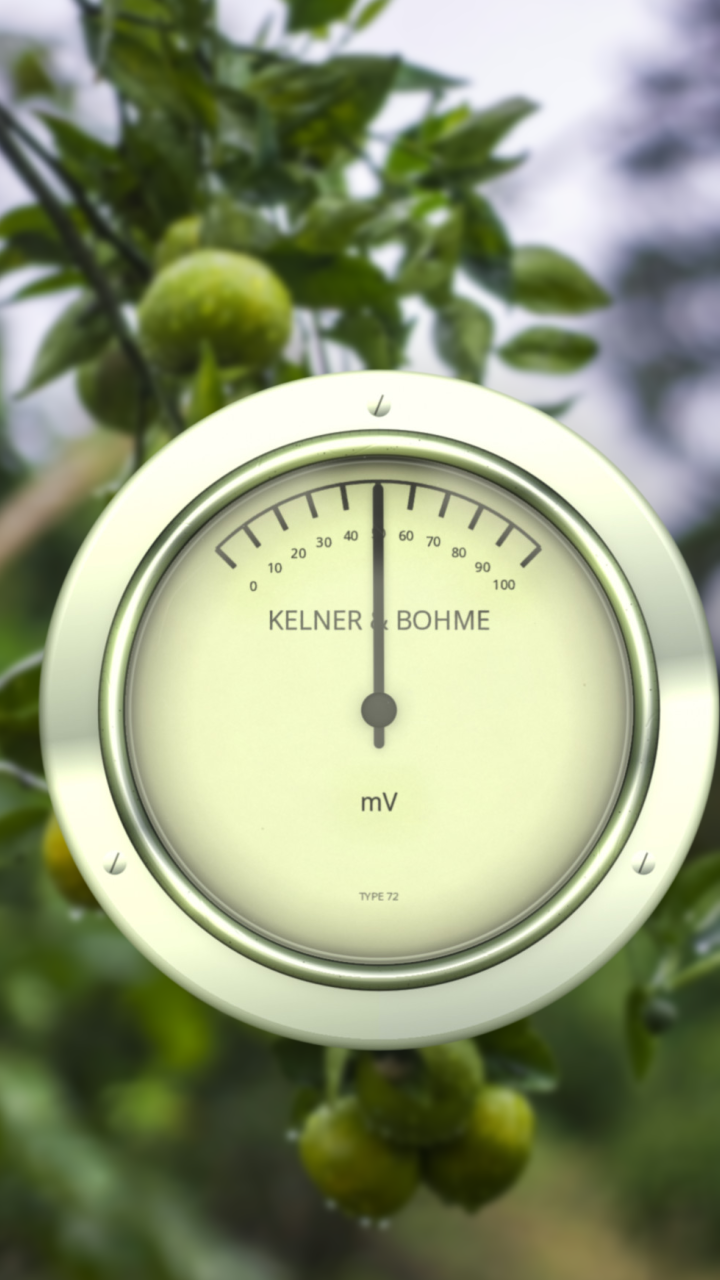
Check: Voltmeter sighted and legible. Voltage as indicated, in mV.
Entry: 50 mV
